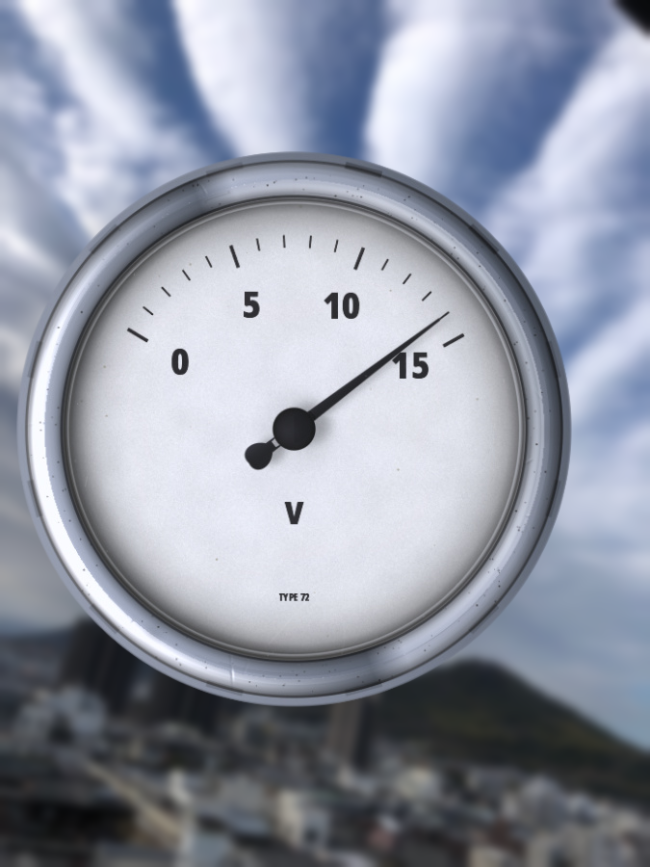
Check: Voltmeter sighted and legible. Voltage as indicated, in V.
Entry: 14 V
